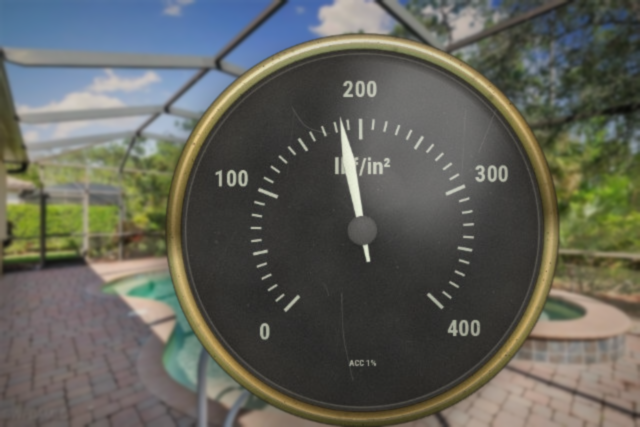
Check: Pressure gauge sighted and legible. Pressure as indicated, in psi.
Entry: 185 psi
